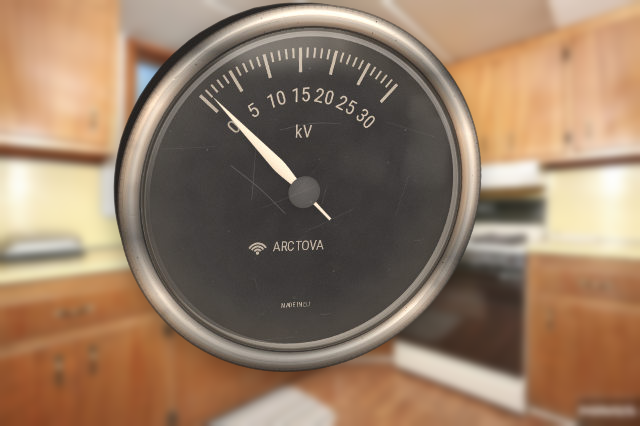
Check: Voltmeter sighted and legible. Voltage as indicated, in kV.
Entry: 1 kV
